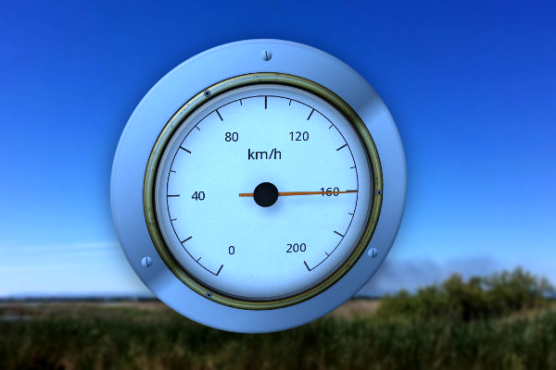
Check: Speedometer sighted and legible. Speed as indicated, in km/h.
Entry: 160 km/h
